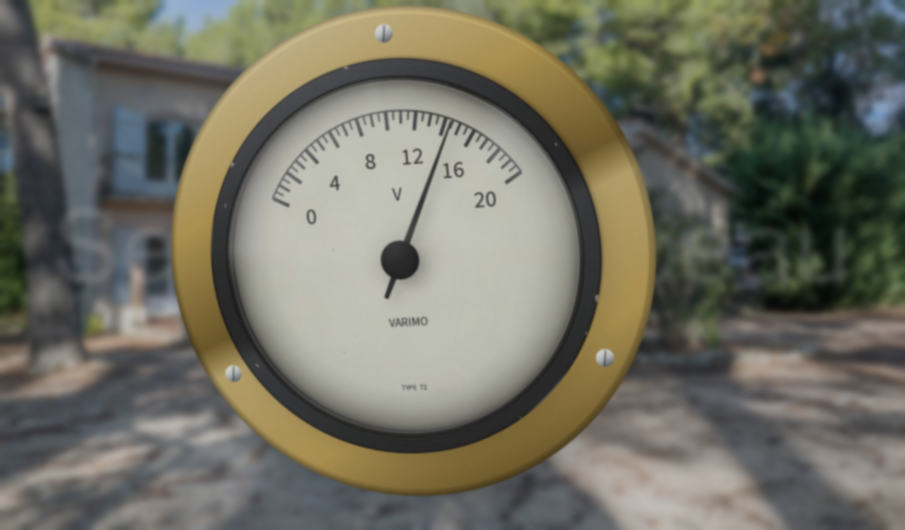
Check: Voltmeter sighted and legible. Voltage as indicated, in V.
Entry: 14.5 V
